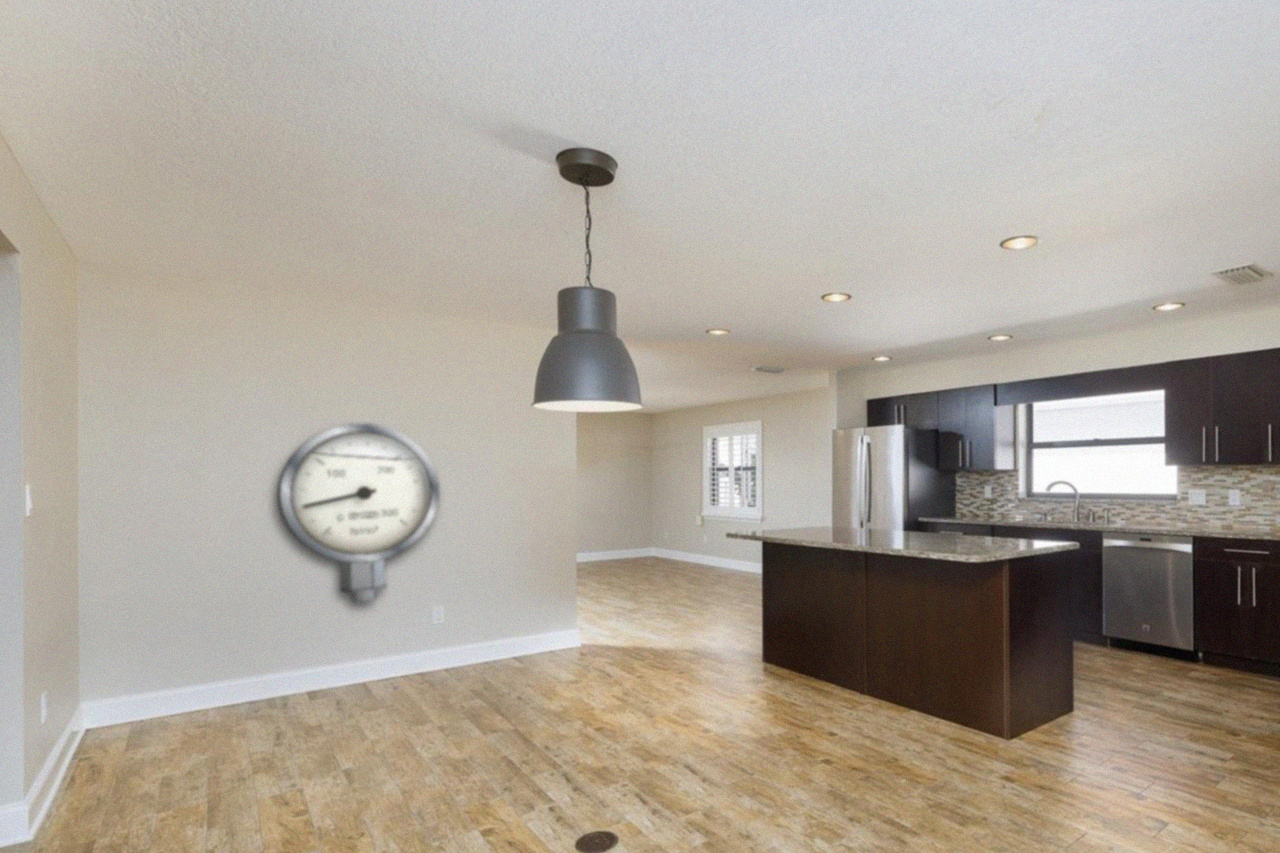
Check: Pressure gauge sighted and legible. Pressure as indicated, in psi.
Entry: 40 psi
